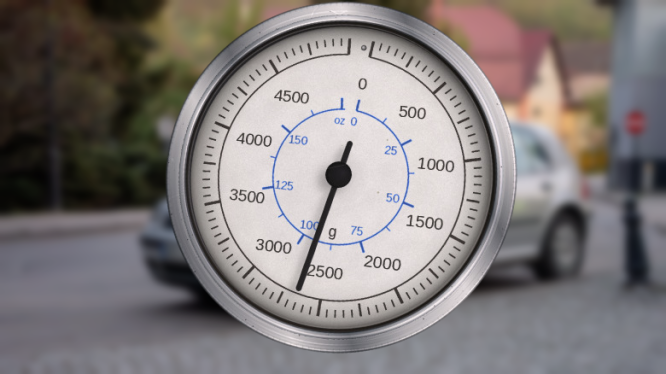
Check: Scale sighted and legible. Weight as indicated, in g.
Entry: 2650 g
